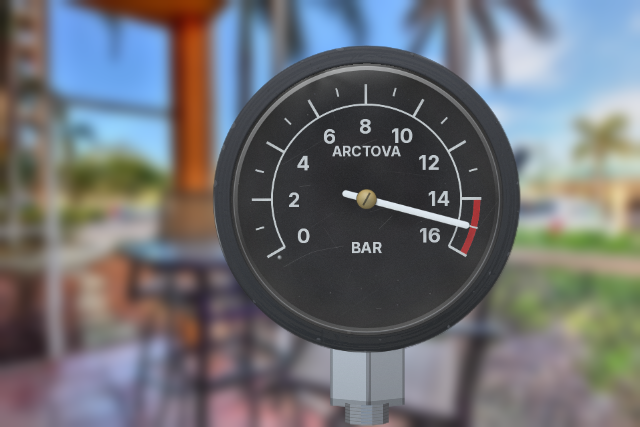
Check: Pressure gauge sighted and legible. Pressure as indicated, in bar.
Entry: 15 bar
